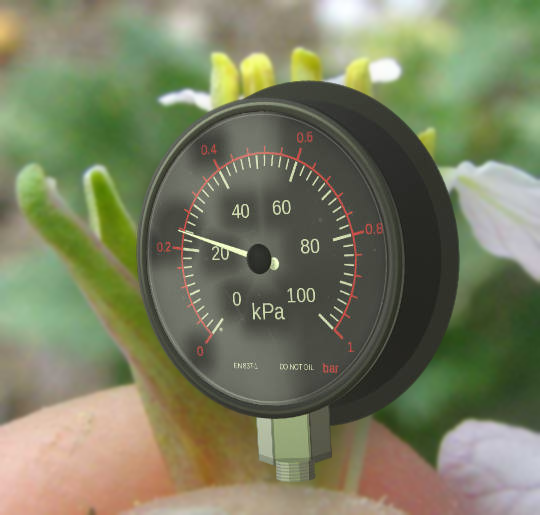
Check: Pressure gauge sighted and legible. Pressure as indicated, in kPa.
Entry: 24 kPa
